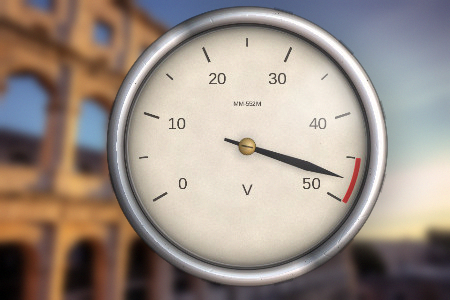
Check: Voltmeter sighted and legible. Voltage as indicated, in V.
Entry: 47.5 V
